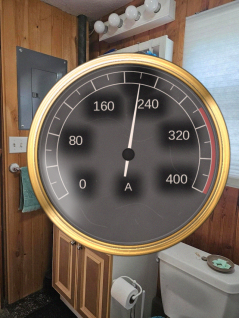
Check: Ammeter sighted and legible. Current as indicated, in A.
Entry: 220 A
